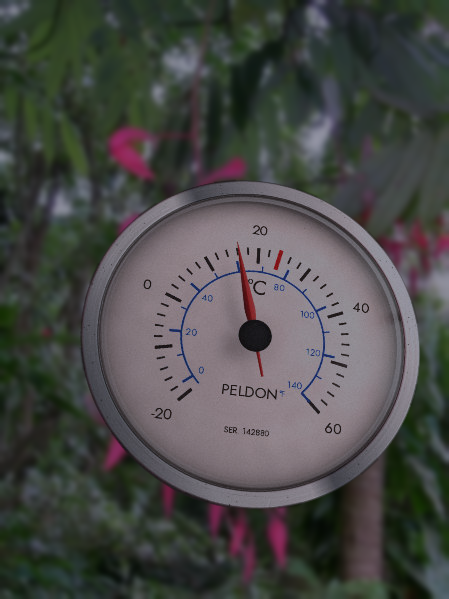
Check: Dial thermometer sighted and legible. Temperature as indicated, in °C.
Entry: 16 °C
